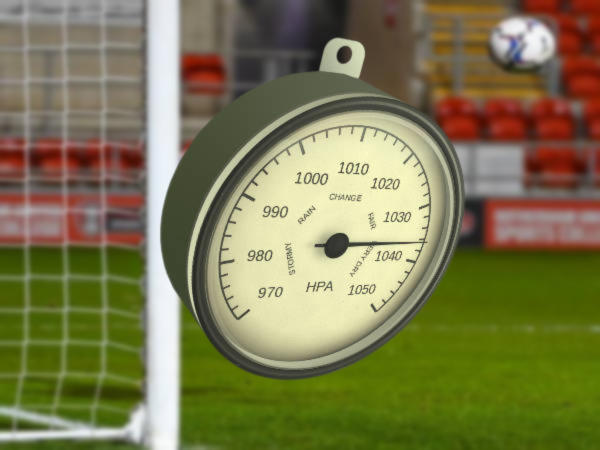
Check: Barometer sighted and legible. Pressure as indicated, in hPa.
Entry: 1036 hPa
